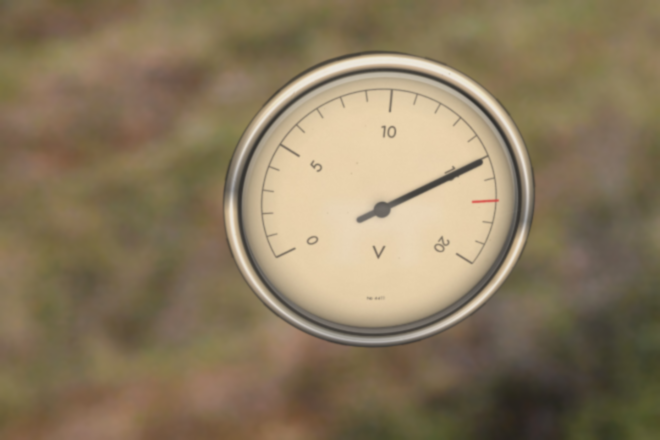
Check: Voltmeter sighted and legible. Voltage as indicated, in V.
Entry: 15 V
